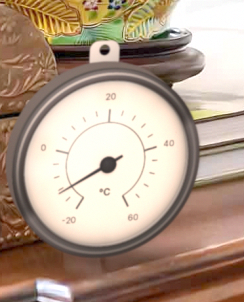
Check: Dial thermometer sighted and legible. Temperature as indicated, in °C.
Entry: -12 °C
